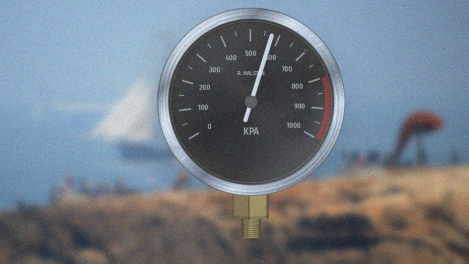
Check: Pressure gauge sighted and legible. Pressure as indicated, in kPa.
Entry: 575 kPa
